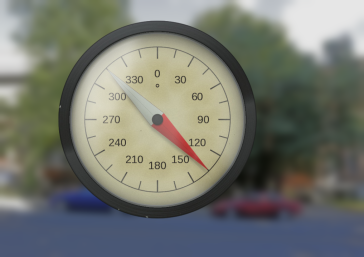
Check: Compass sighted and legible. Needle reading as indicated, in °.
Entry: 135 °
